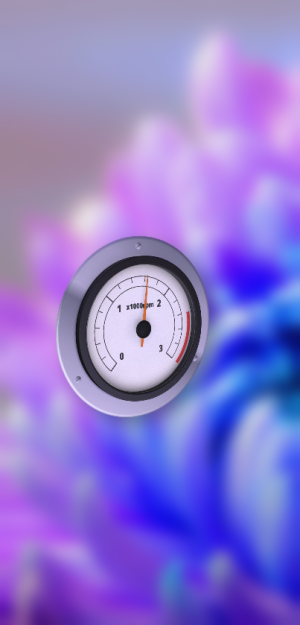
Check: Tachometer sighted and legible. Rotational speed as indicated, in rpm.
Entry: 1600 rpm
